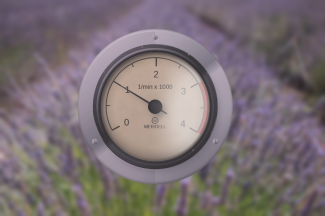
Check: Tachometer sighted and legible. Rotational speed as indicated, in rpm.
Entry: 1000 rpm
